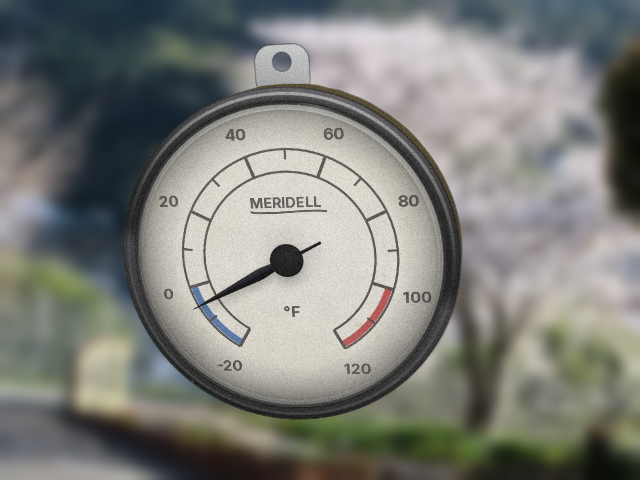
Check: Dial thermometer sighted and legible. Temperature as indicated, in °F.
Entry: -5 °F
